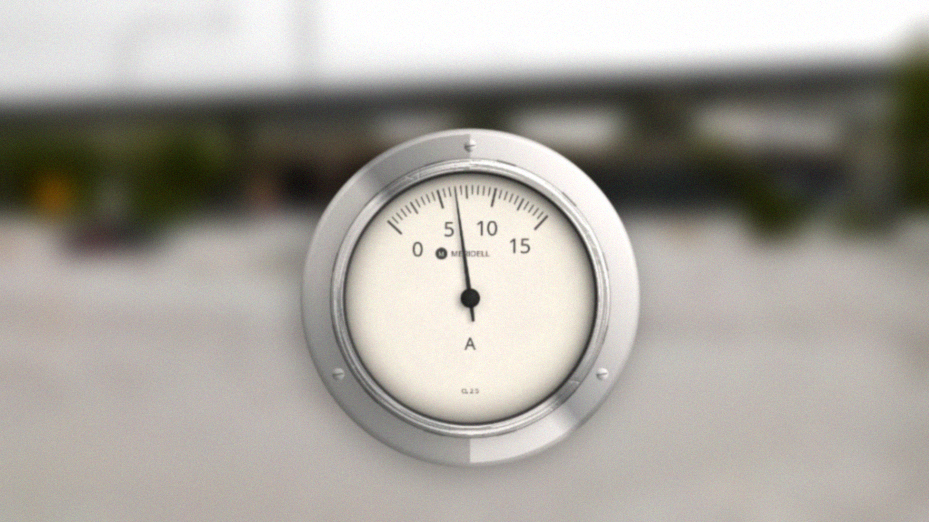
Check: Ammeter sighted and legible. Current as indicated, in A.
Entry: 6.5 A
